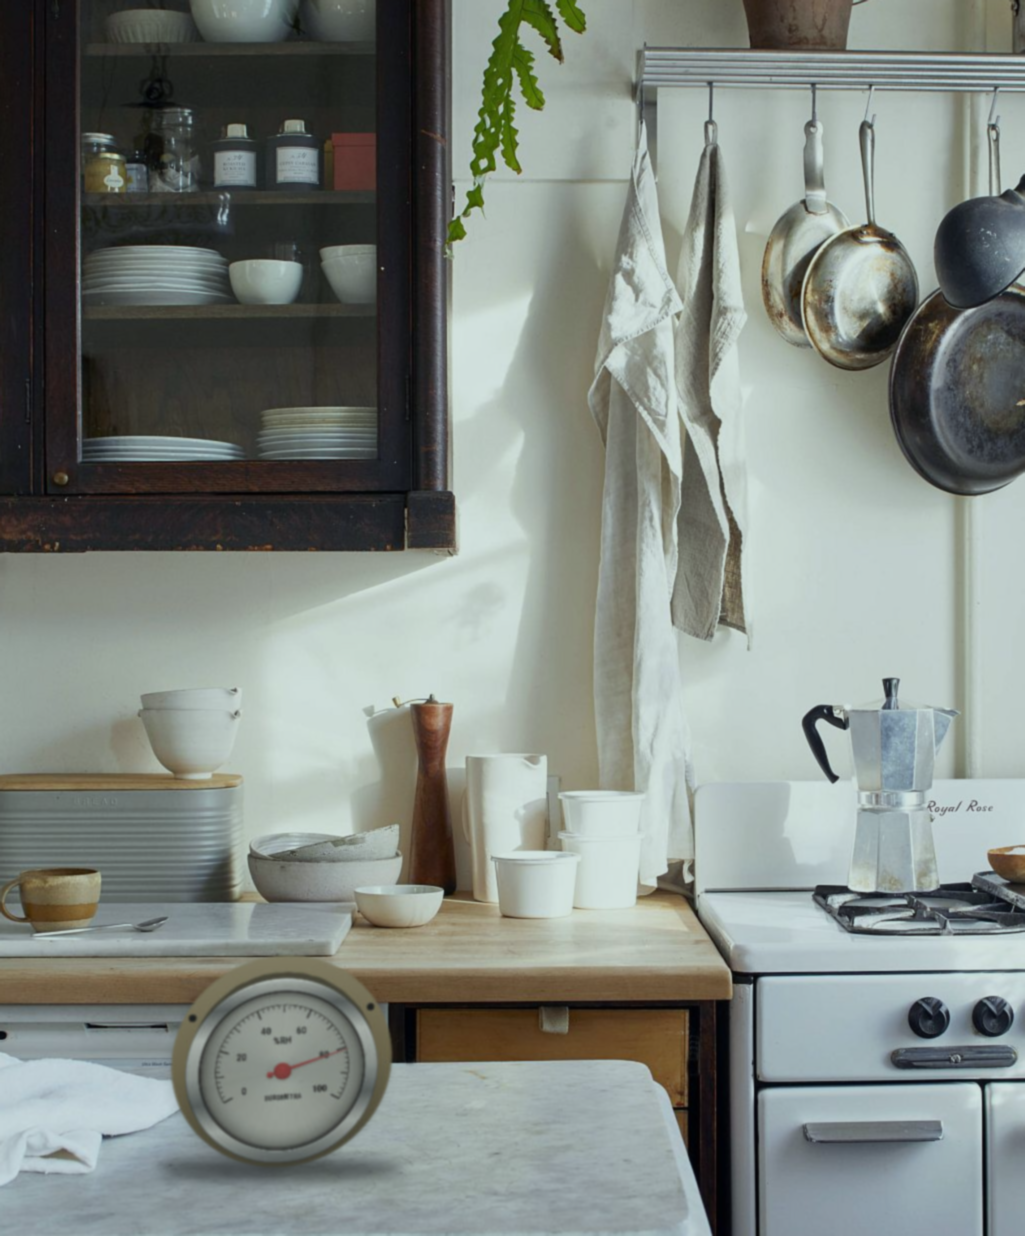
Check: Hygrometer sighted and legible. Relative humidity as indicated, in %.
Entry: 80 %
